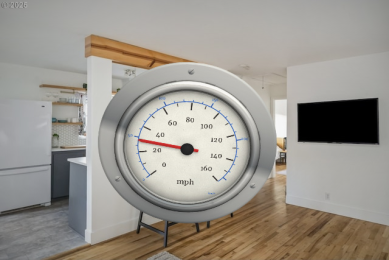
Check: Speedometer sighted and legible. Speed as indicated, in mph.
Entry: 30 mph
